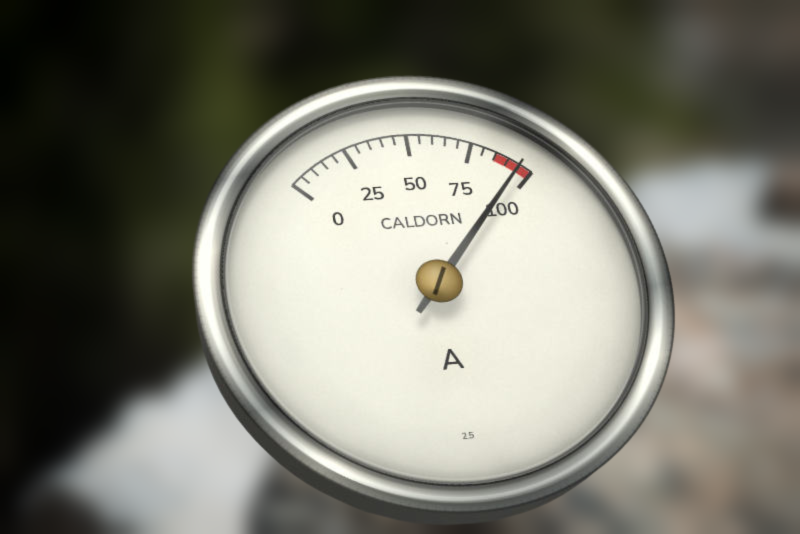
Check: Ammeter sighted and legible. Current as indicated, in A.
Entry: 95 A
